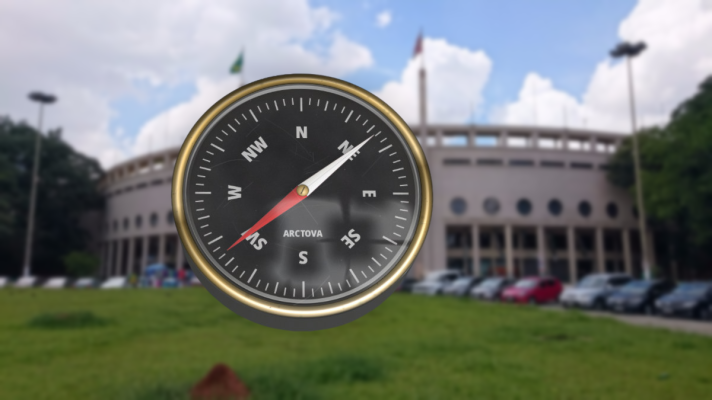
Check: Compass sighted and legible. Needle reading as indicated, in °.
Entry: 230 °
